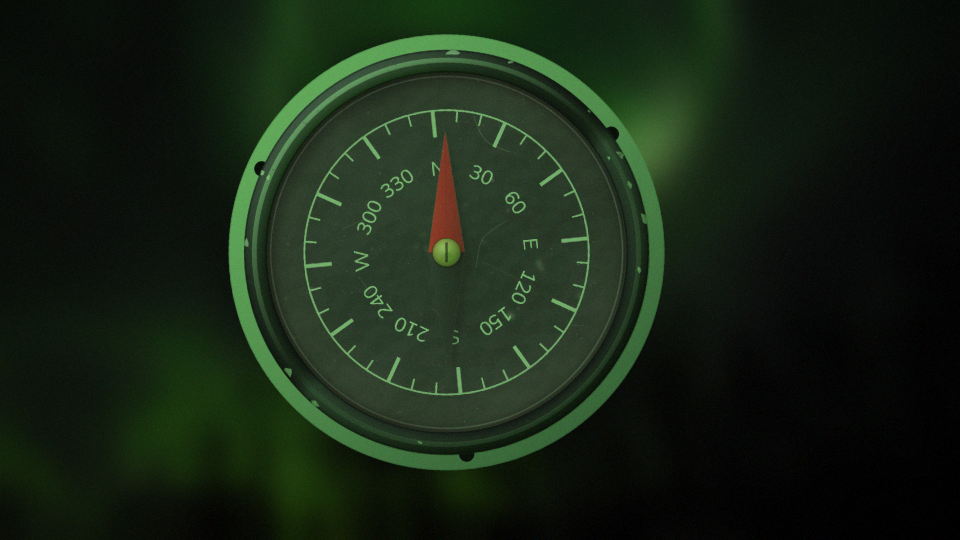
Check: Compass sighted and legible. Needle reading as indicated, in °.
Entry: 5 °
